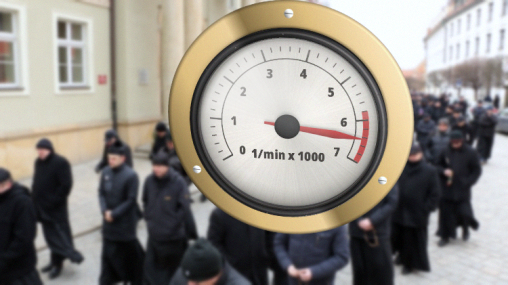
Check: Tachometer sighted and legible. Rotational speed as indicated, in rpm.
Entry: 6400 rpm
